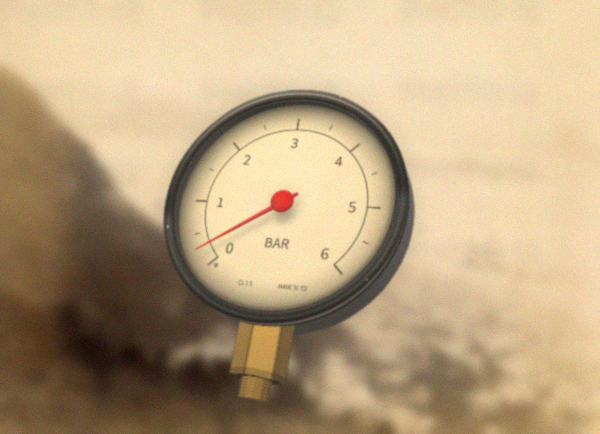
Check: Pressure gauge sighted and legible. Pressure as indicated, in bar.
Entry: 0.25 bar
